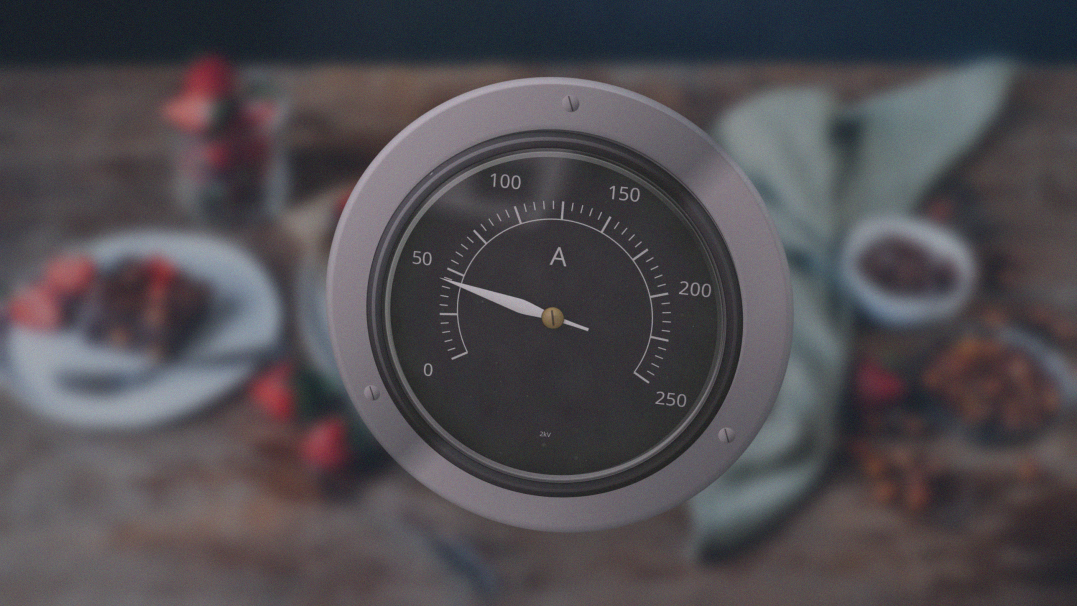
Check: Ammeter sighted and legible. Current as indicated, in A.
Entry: 45 A
